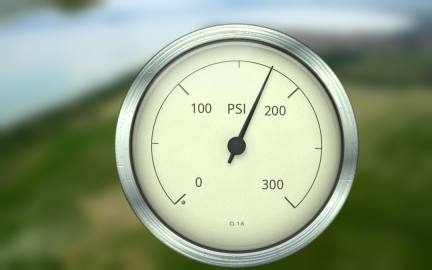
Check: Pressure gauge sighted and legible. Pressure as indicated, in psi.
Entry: 175 psi
